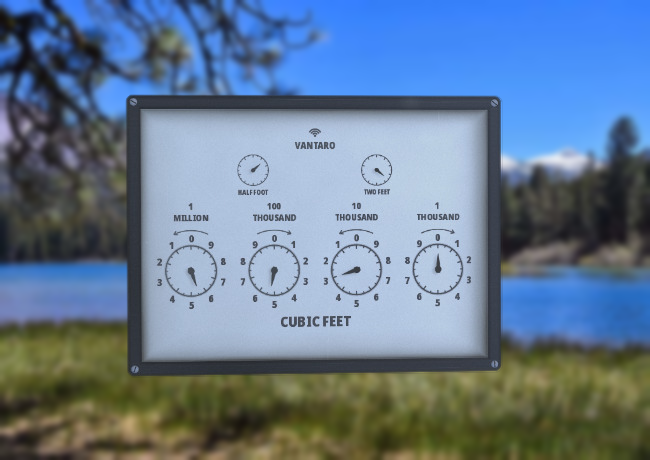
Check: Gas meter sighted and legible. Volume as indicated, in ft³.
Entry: 553000 ft³
